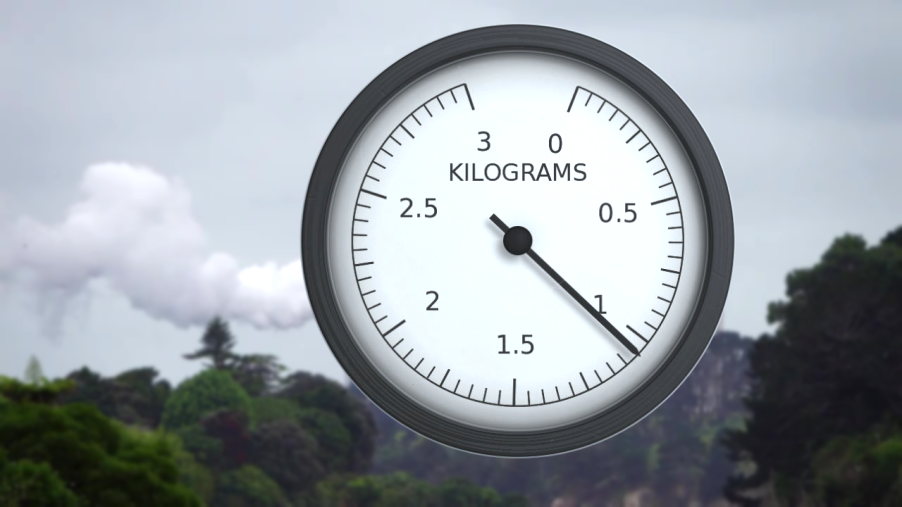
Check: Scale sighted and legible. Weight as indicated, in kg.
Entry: 1.05 kg
